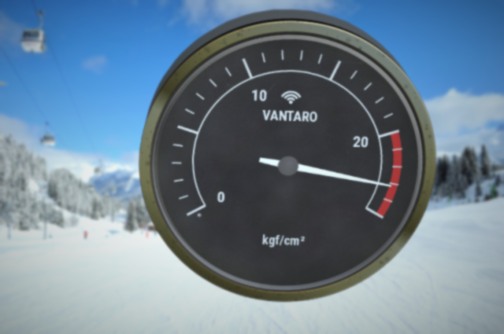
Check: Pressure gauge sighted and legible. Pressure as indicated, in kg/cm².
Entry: 23 kg/cm²
